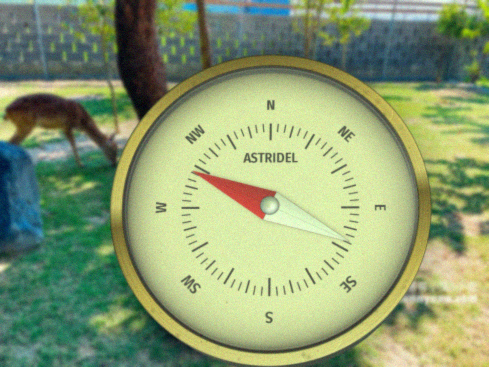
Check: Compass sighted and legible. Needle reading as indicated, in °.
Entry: 295 °
